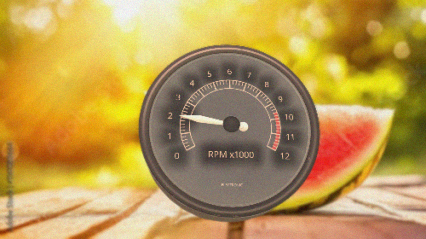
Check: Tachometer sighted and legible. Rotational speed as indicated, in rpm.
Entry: 2000 rpm
